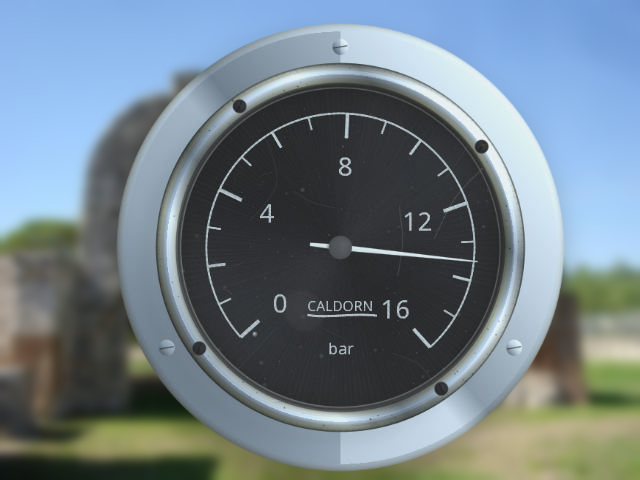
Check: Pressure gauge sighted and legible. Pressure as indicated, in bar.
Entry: 13.5 bar
